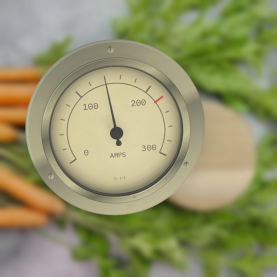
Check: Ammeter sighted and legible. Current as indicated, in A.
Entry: 140 A
